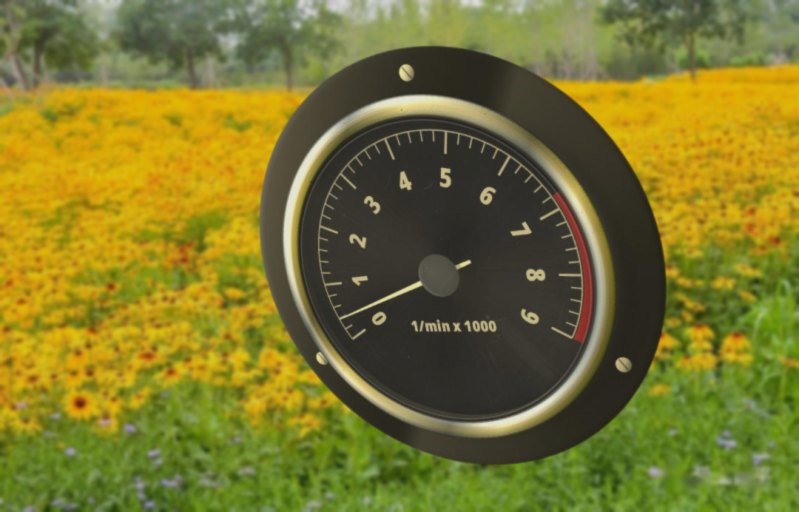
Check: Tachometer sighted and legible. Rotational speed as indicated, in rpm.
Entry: 400 rpm
